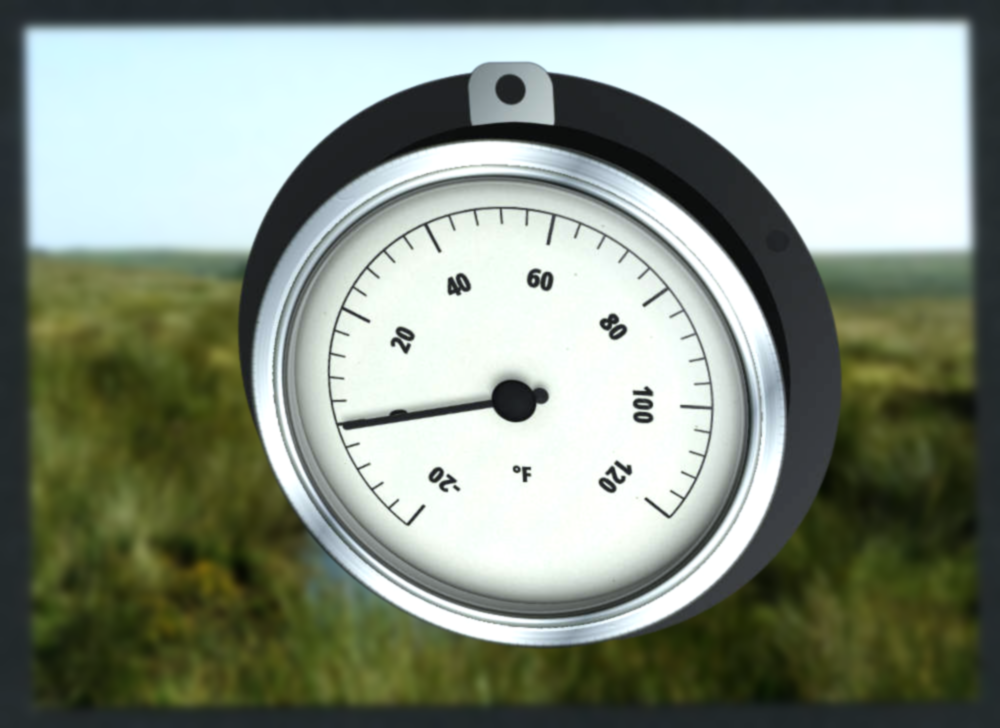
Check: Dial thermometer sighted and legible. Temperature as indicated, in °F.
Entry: 0 °F
